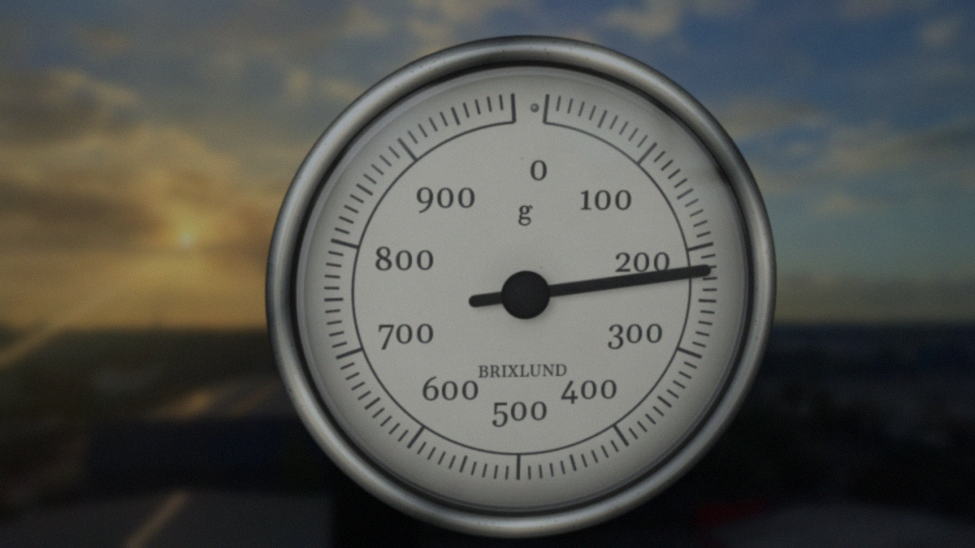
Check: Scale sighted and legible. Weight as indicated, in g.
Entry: 220 g
